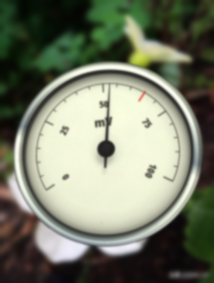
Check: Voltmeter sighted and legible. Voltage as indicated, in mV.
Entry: 52.5 mV
